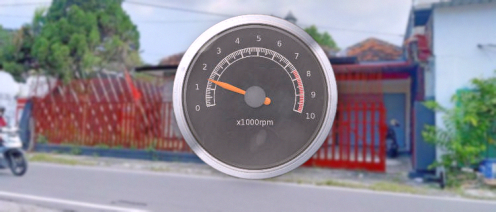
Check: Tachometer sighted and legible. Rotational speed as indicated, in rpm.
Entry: 1500 rpm
